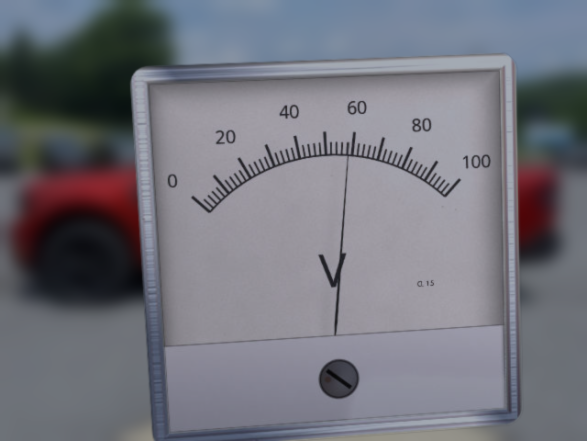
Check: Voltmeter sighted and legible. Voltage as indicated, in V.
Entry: 58 V
